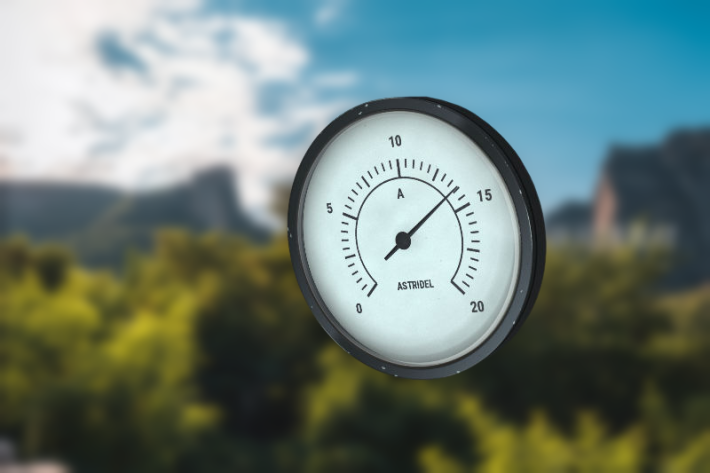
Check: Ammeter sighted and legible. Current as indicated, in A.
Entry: 14 A
